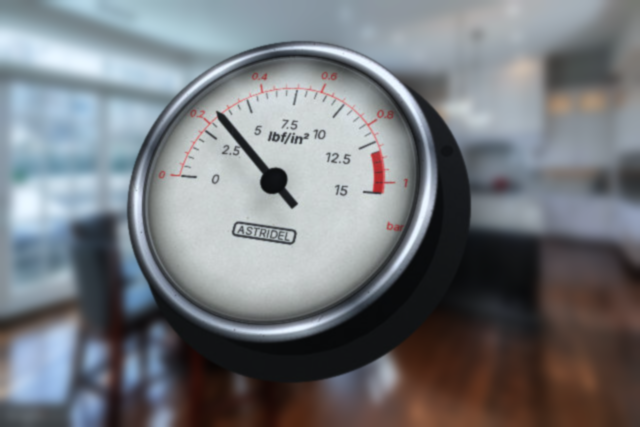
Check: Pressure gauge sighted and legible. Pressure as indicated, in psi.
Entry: 3.5 psi
